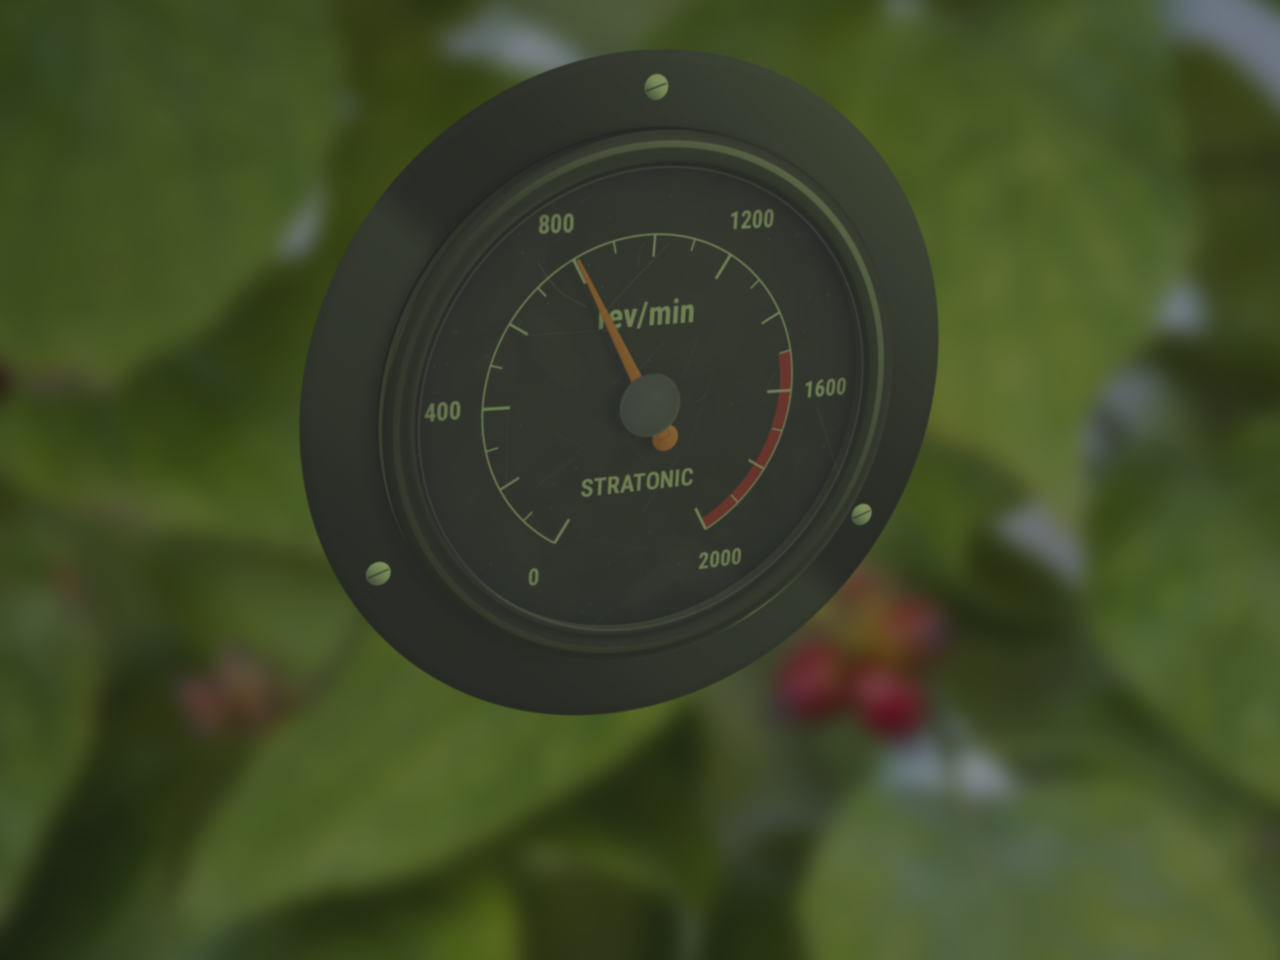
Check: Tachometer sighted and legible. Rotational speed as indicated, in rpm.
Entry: 800 rpm
